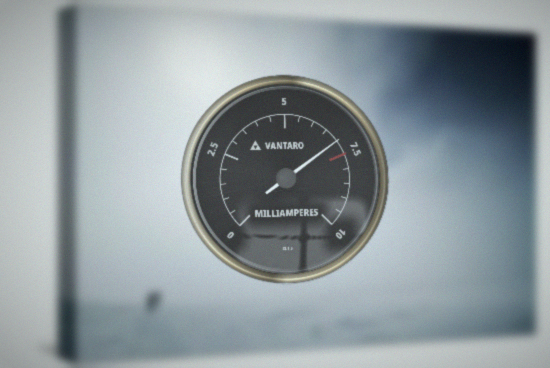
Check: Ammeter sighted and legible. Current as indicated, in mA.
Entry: 7 mA
